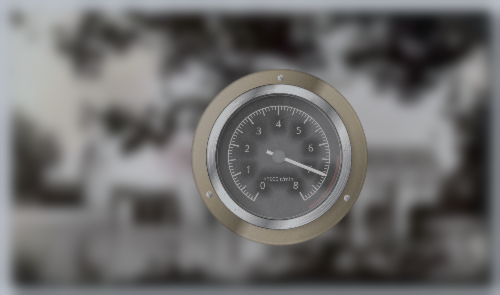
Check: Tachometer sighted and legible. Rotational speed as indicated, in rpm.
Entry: 7000 rpm
